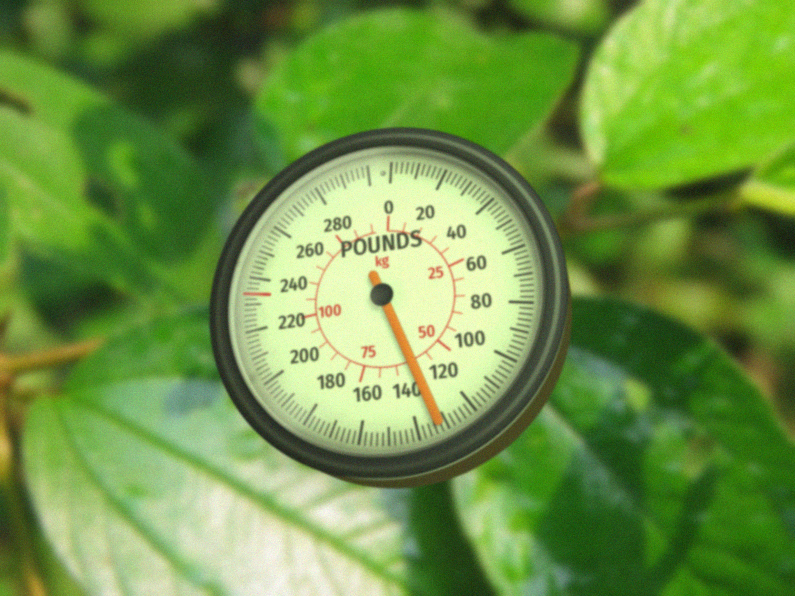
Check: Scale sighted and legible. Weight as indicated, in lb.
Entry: 132 lb
